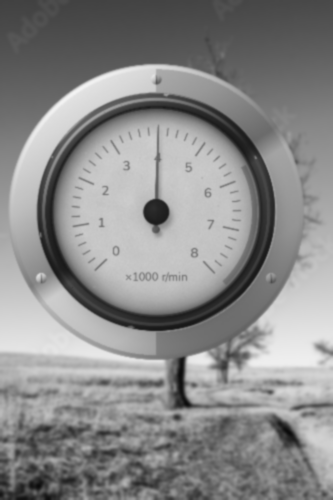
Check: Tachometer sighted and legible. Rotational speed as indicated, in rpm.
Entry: 4000 rpm
